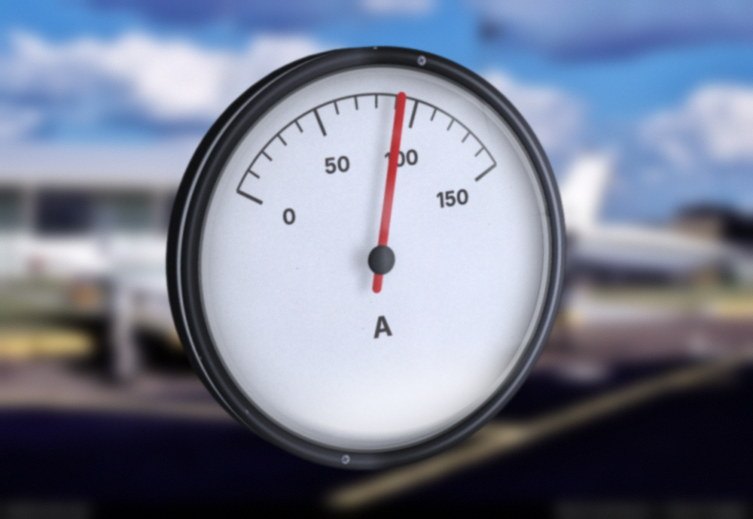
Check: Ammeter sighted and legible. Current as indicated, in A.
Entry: 90 A
